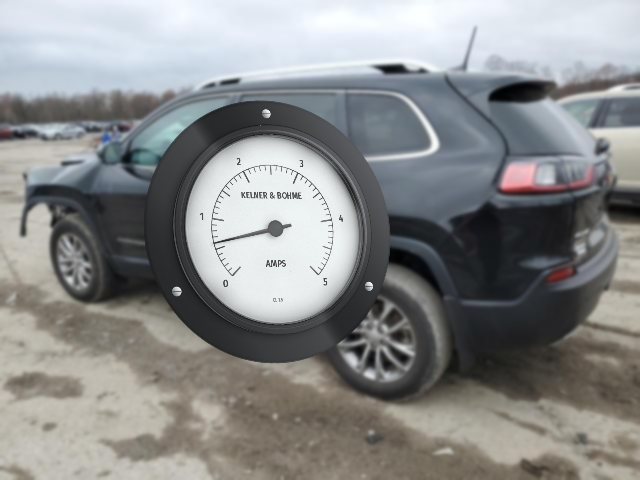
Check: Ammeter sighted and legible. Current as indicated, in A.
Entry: 0.6 A
